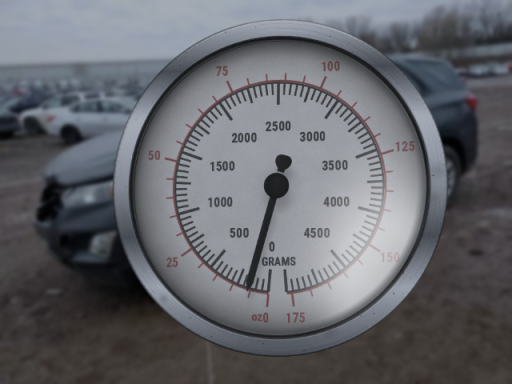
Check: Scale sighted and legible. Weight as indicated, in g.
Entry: 150 g
